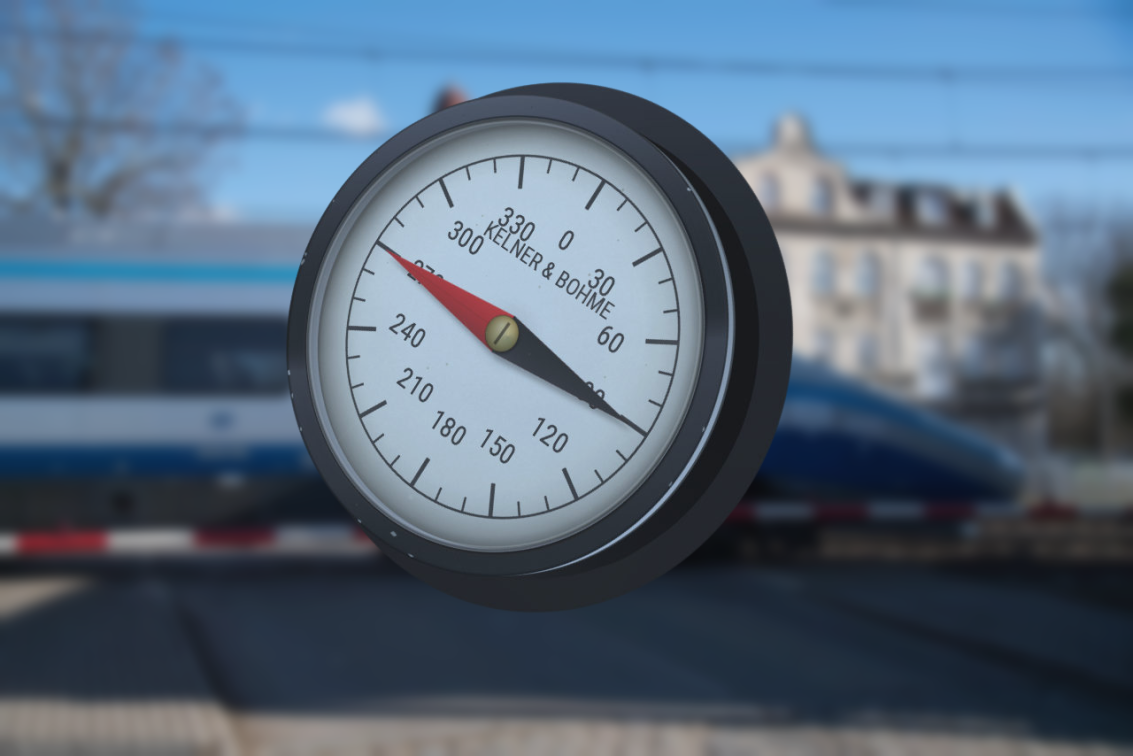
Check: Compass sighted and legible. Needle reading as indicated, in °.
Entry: 270 °
